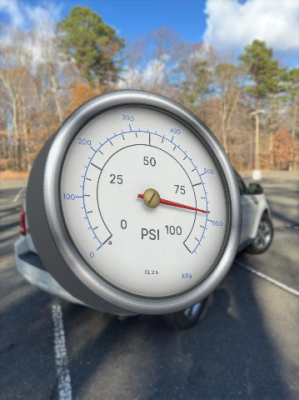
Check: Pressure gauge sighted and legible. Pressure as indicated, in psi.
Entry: 85 psi
